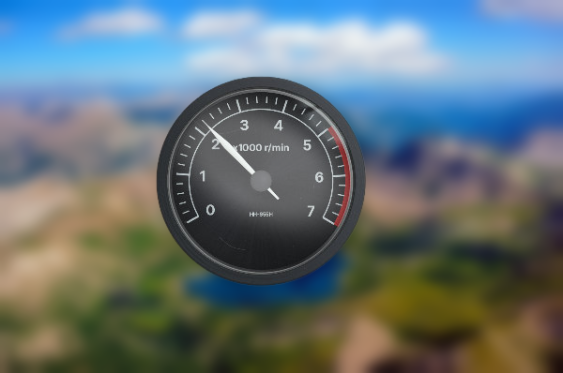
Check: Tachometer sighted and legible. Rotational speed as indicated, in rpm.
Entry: 2200 rpm
